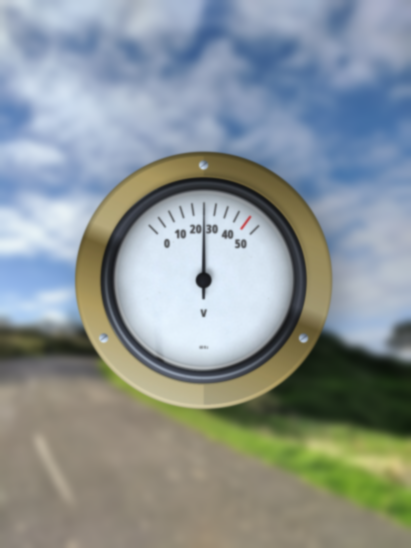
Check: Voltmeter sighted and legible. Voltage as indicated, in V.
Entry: 25 V
